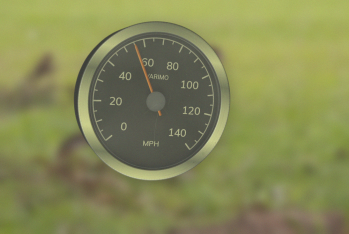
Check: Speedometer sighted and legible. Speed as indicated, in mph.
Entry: 55 mph
